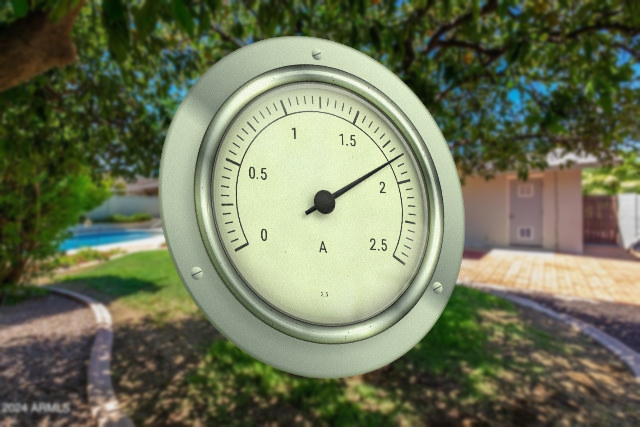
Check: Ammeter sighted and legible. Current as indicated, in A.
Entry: 1.85 A
